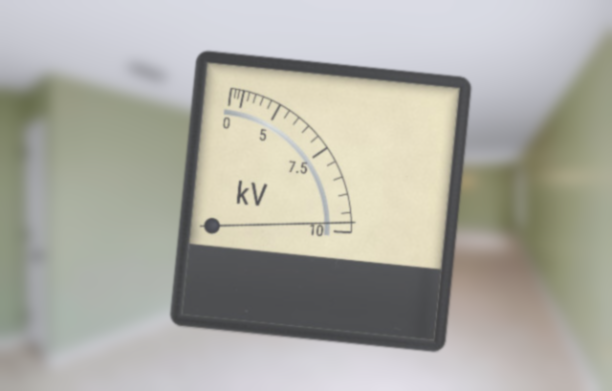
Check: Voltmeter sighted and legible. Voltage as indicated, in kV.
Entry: 9.75 kV
